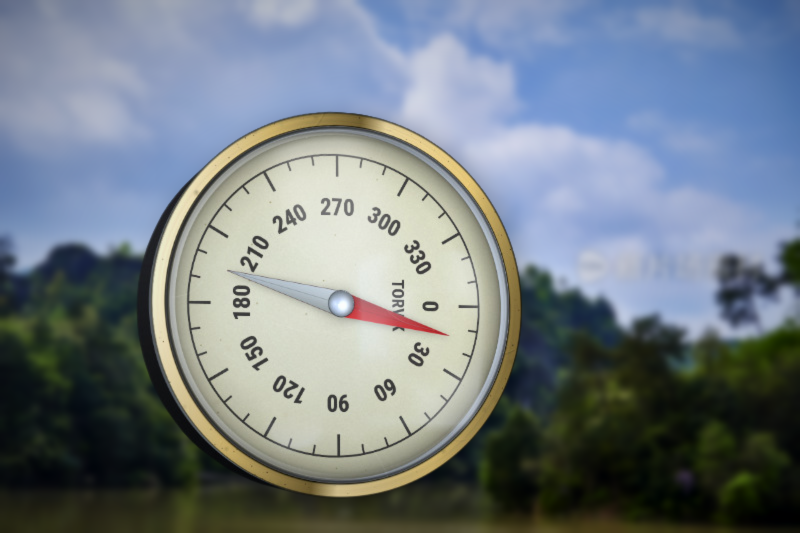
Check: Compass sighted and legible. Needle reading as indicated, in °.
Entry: 15 °
